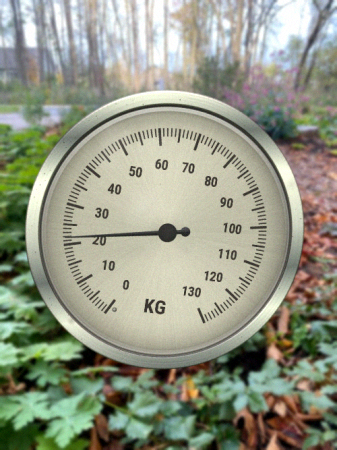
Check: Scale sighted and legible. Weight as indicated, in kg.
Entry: 22 kg
